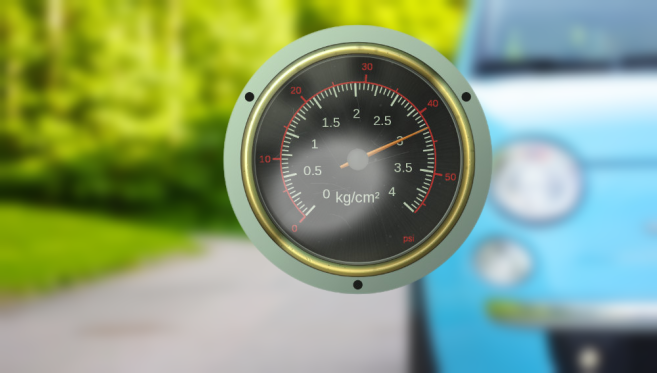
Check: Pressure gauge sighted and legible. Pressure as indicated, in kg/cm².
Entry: 3 kg/cm²
